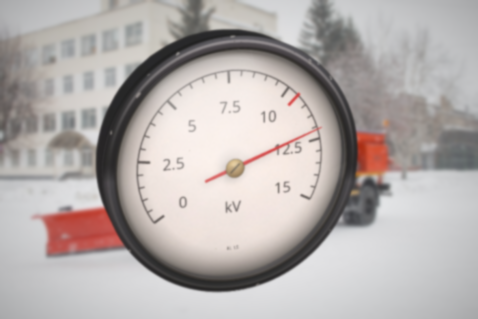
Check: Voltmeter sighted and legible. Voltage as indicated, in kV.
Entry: 12 kV
